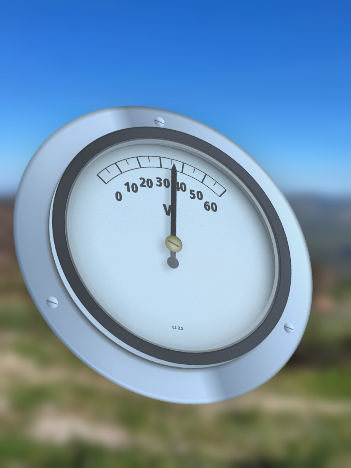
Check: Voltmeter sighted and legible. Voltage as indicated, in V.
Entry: 35 V
